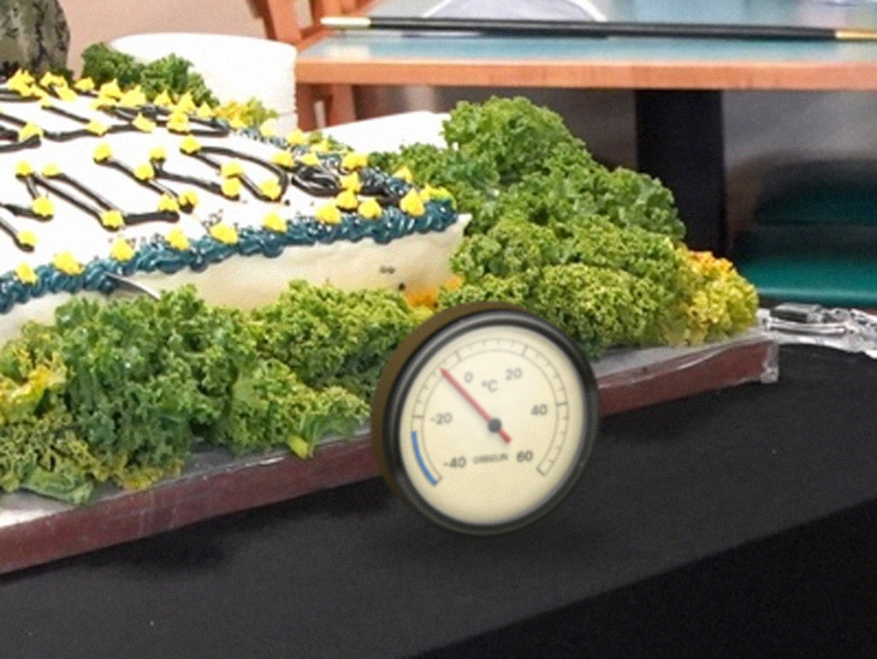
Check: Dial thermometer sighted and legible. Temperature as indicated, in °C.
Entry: -6 °C
